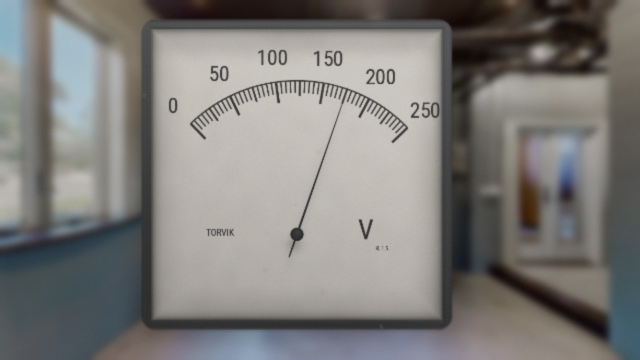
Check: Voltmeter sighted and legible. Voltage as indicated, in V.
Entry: 175 V
